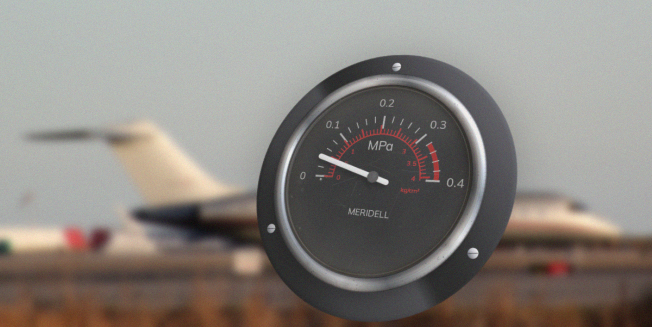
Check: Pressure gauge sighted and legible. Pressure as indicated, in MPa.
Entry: 0.04 MPa
